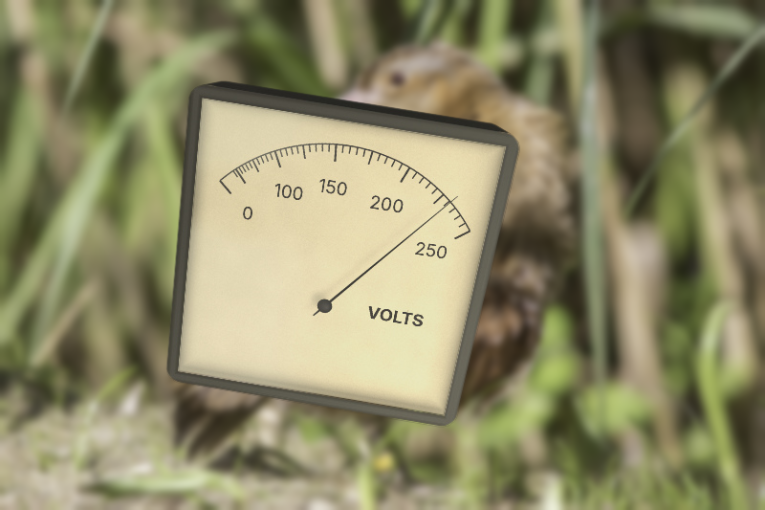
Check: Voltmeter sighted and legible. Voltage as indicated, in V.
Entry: 230 V
